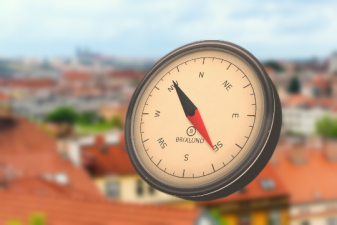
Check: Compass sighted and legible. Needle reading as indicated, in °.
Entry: 140 °
